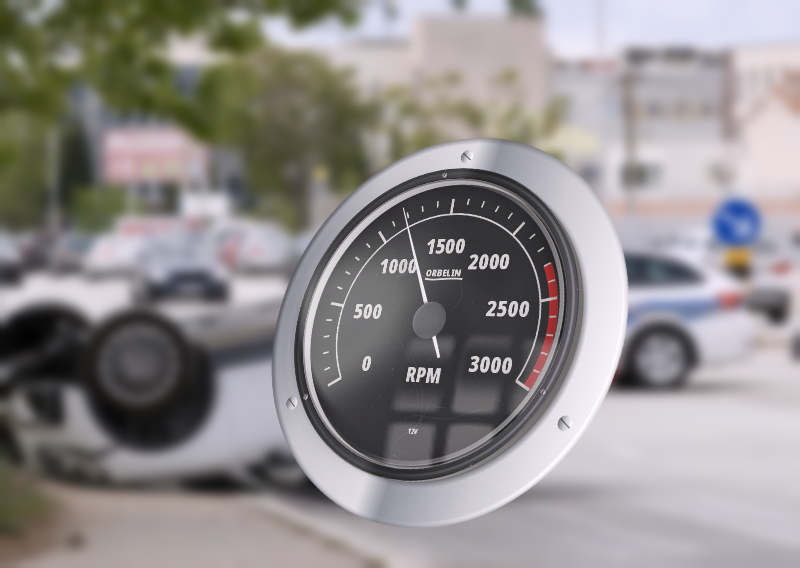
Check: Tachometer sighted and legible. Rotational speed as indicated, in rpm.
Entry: 1200 rpm
